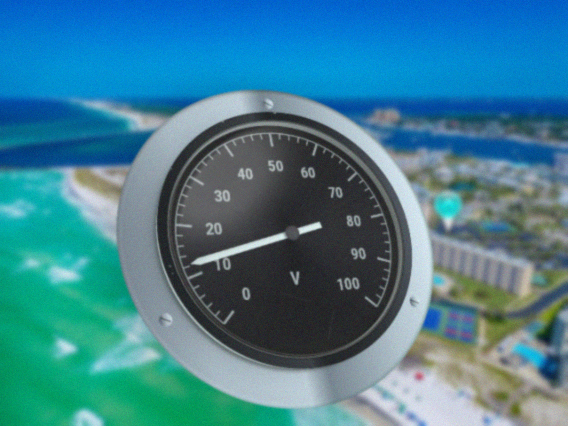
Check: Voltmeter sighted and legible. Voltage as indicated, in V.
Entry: 12 V
